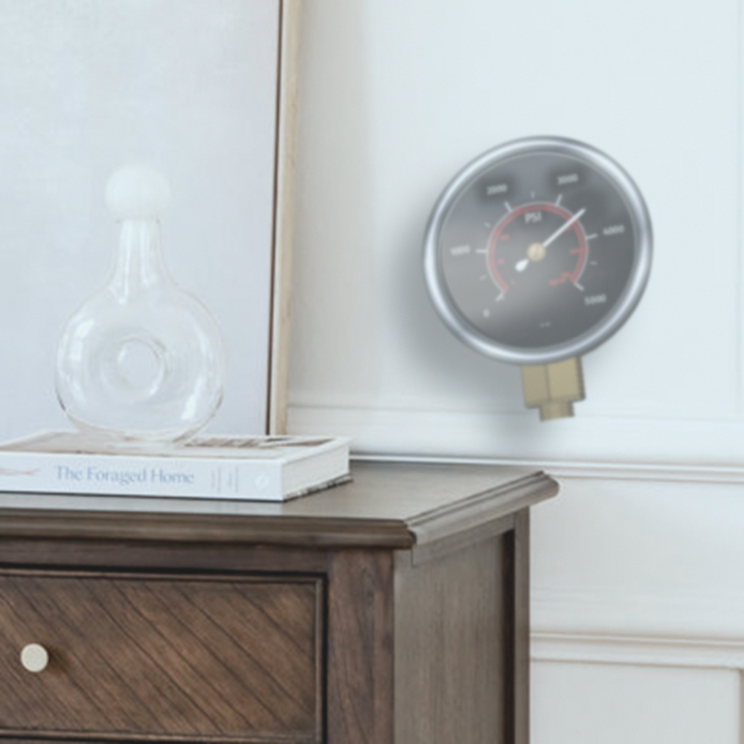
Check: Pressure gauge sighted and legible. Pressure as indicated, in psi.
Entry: 3500 psi
